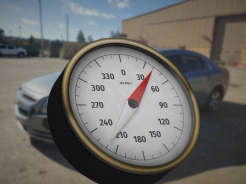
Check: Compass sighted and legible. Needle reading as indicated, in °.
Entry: 40 °
